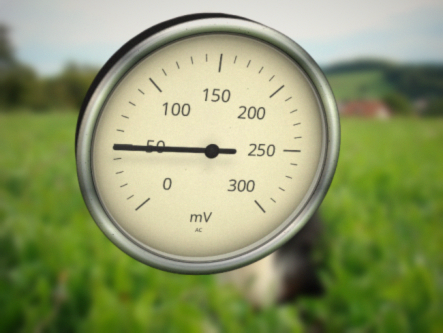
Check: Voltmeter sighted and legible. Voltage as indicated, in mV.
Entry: 50 mV
